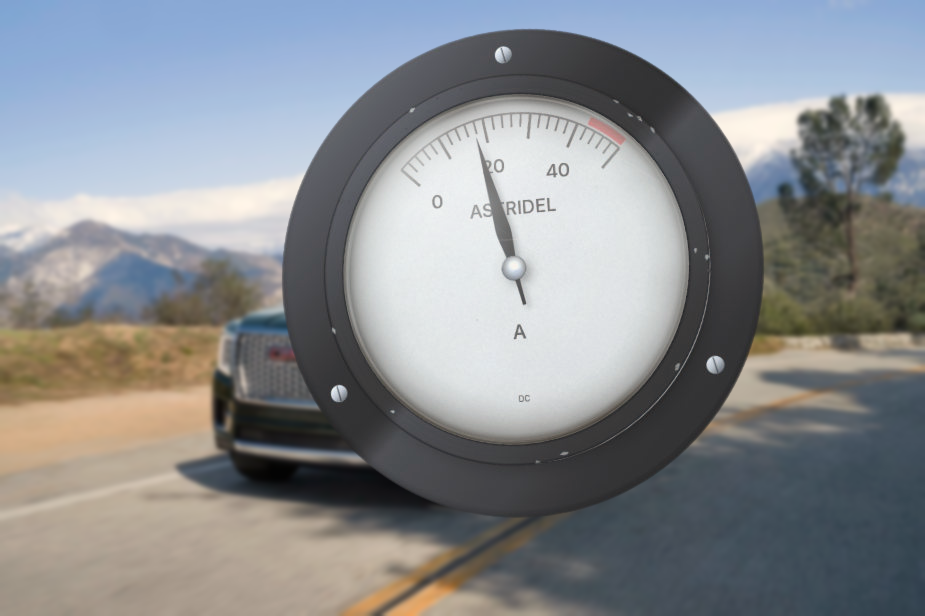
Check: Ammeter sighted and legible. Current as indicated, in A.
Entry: 18 A
